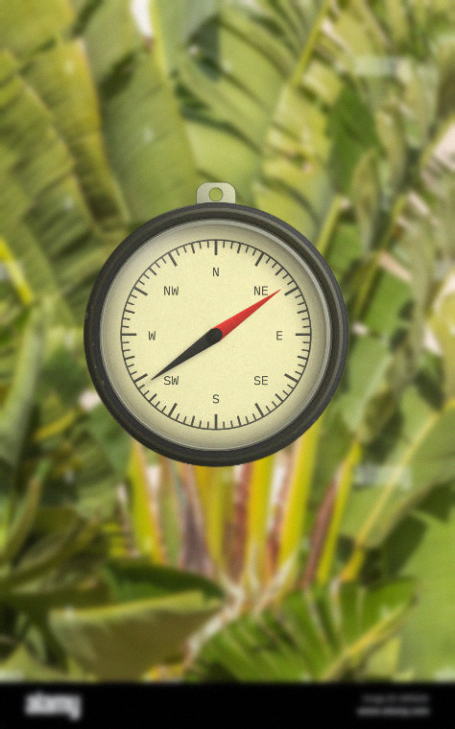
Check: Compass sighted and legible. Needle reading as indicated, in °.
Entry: 55 °
